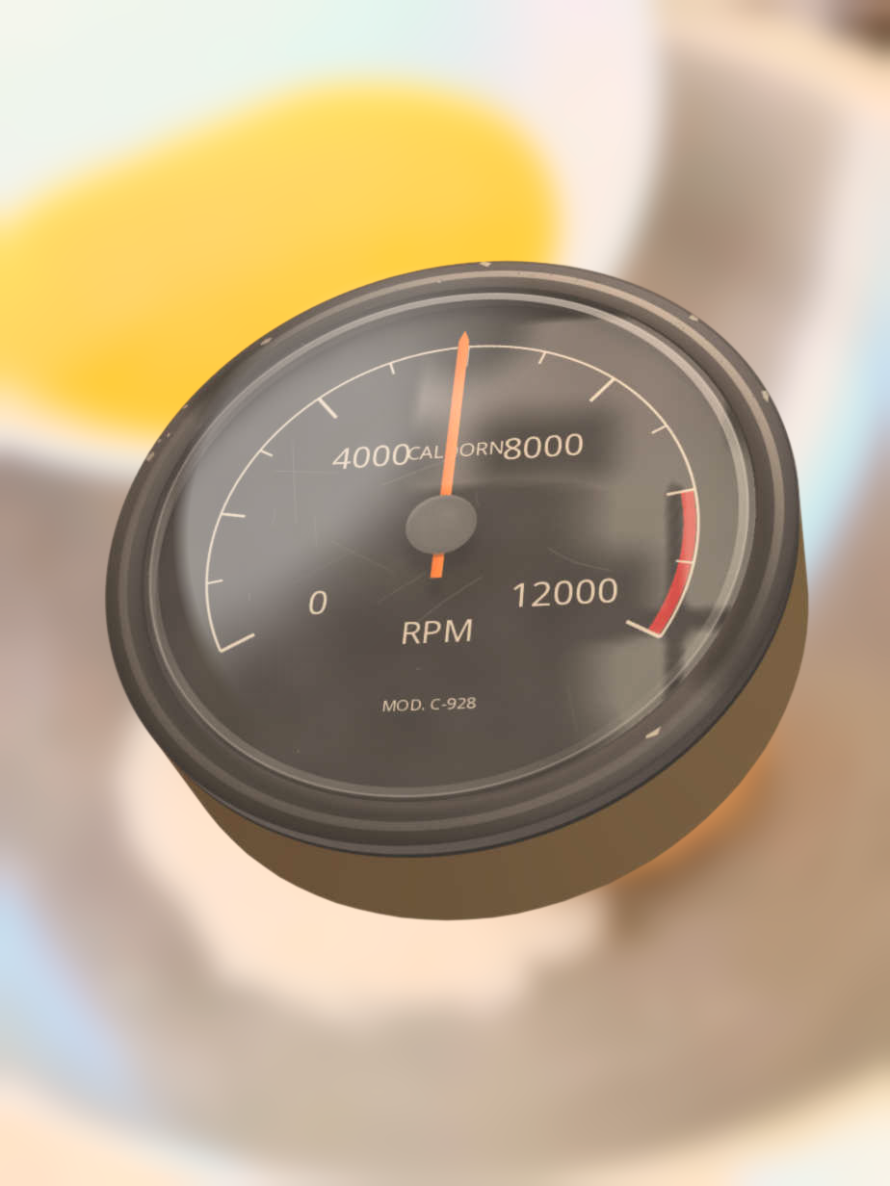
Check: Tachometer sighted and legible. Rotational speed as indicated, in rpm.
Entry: 6000 rpm
